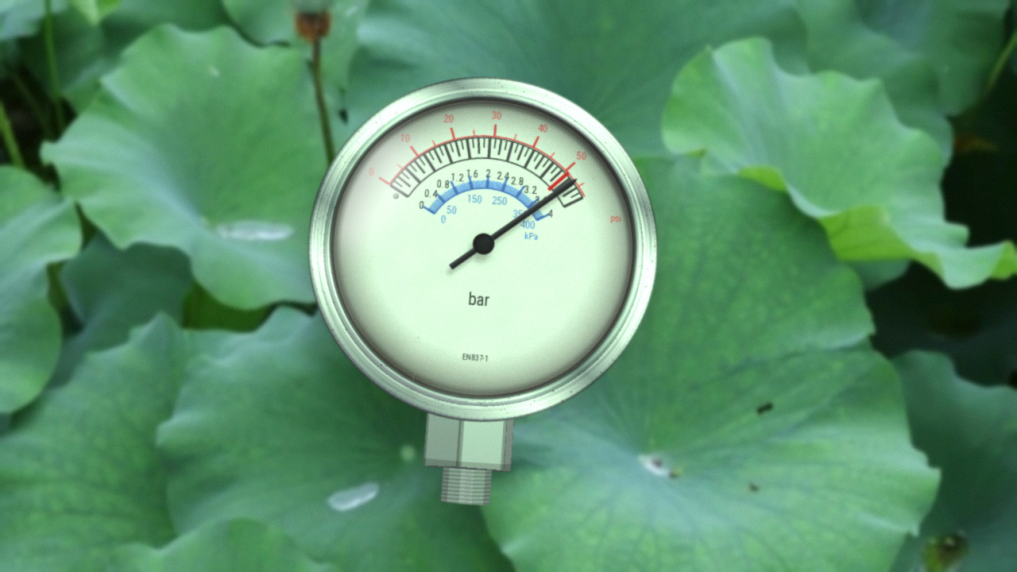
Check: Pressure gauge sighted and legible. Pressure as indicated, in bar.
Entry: 3.7 bar
